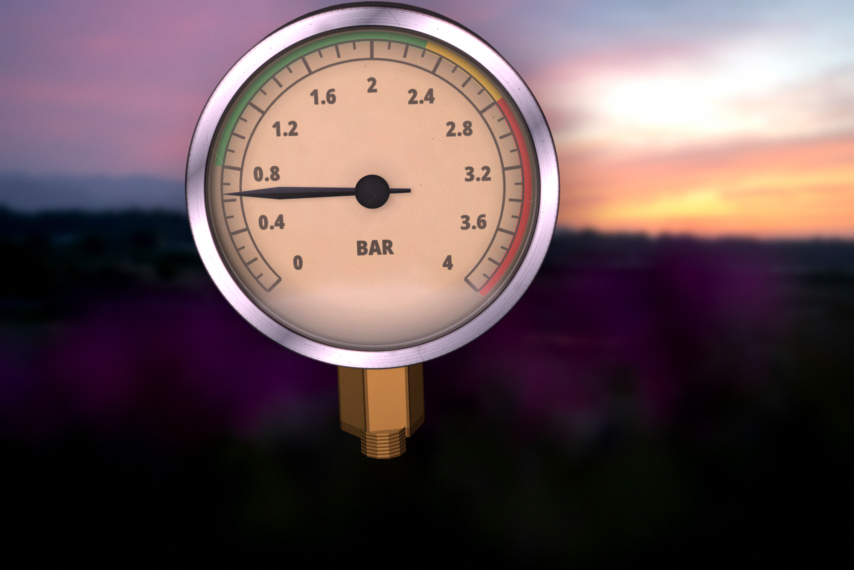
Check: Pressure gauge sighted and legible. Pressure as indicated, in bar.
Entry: 0.65 bar
